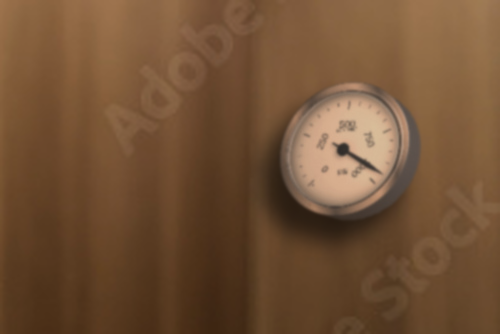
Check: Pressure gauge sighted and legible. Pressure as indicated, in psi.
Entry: 950 psi
